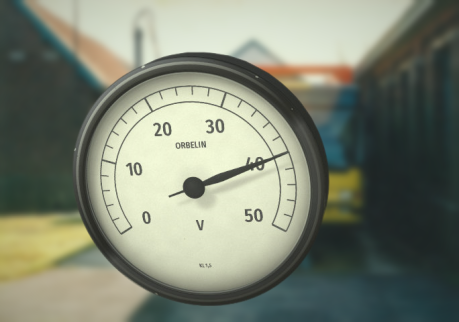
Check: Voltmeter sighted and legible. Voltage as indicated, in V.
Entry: 40 V
